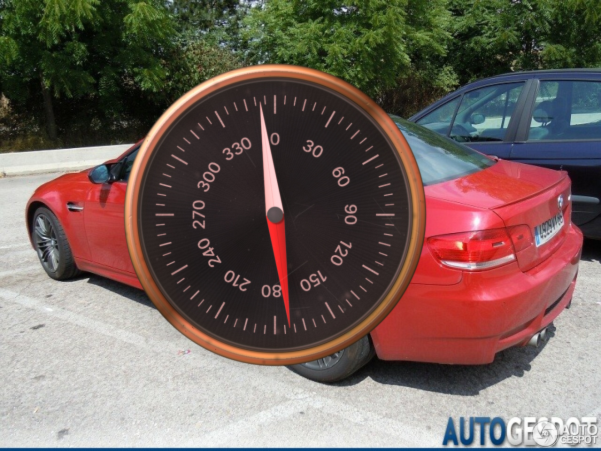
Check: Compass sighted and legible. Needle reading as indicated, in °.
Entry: 172.5 °
